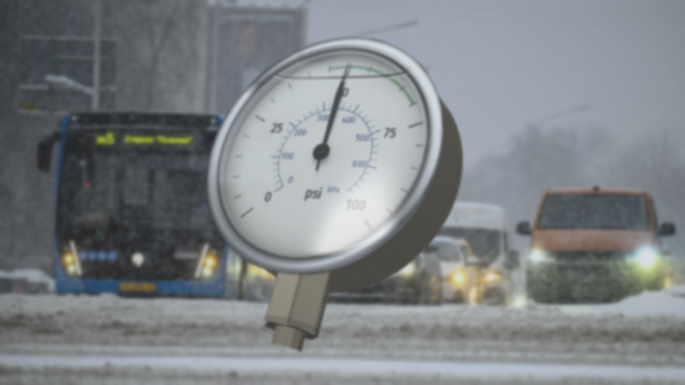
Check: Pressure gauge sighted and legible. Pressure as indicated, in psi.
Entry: 50 psi
